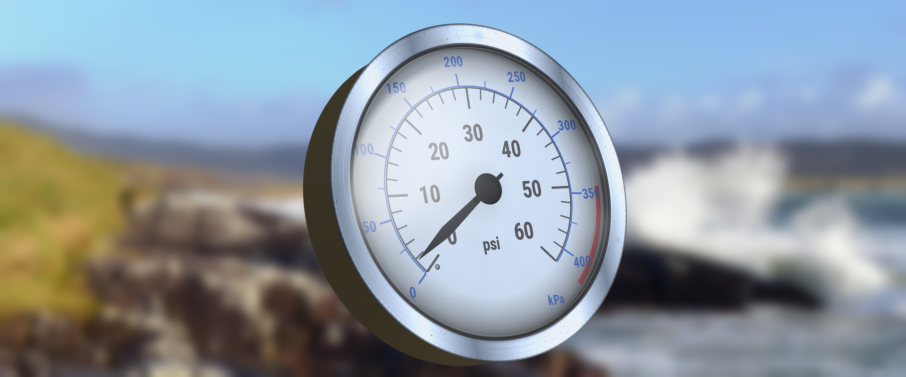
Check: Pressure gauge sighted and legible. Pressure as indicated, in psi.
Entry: 2 psi
